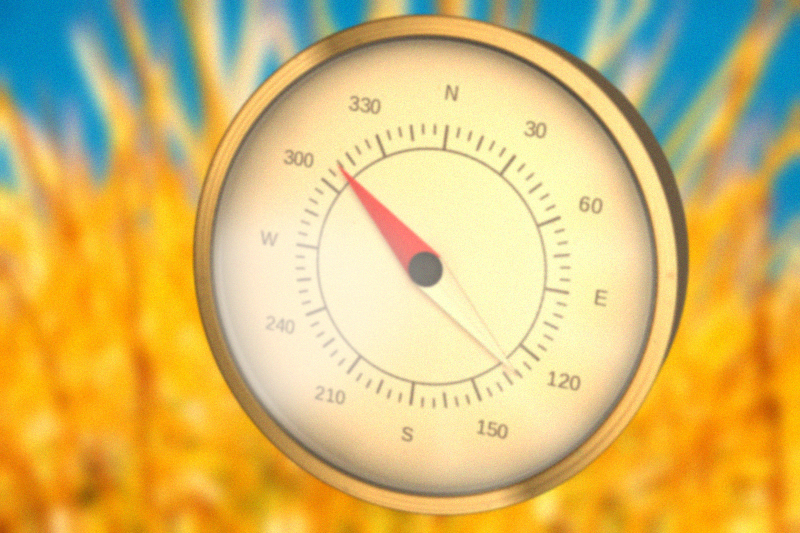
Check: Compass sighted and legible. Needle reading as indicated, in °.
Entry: 310 °
